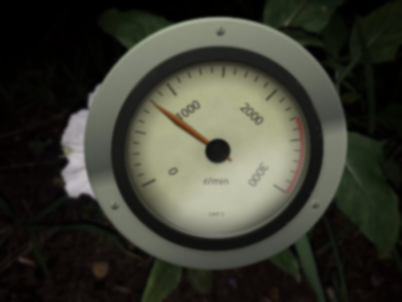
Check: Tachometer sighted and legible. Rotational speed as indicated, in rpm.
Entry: 800 rpm
